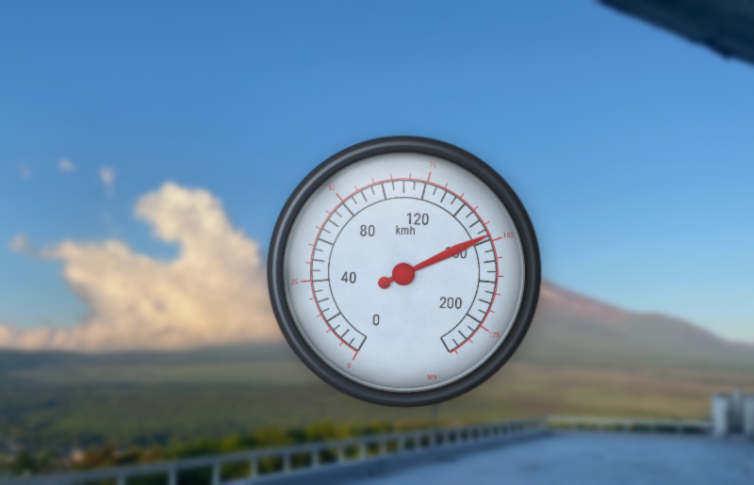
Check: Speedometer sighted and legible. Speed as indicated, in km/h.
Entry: 157.5 km/h
